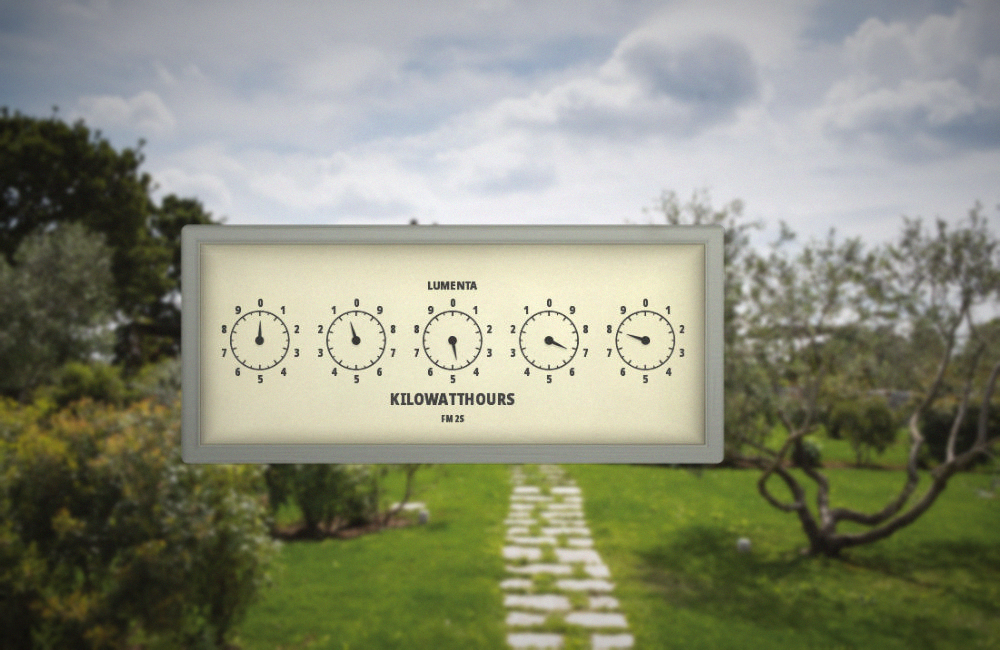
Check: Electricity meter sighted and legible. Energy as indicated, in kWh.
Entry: 468 kWh
